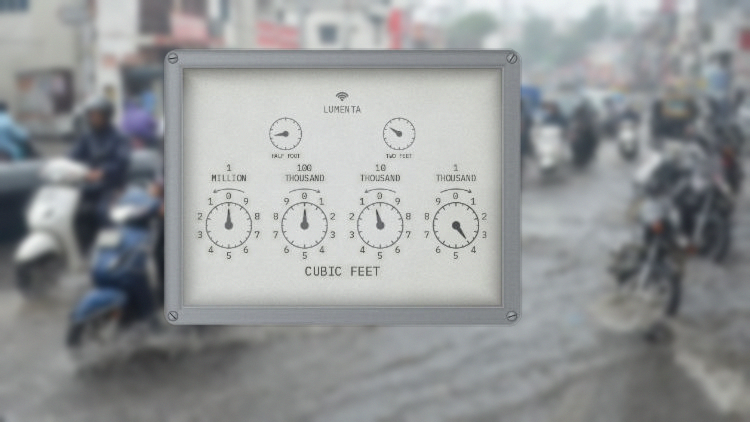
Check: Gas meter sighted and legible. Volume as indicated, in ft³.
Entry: 400 ft³
